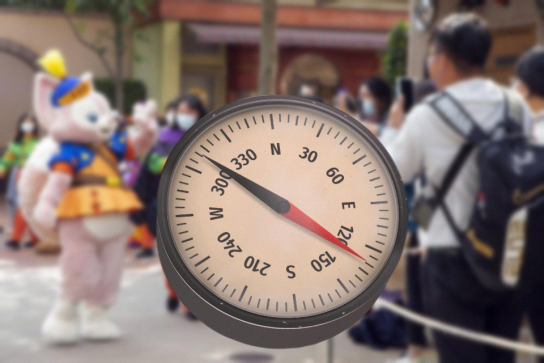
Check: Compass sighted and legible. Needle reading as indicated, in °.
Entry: 130 °
